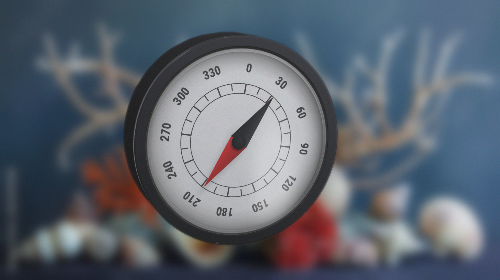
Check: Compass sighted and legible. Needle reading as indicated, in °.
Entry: 210 °
